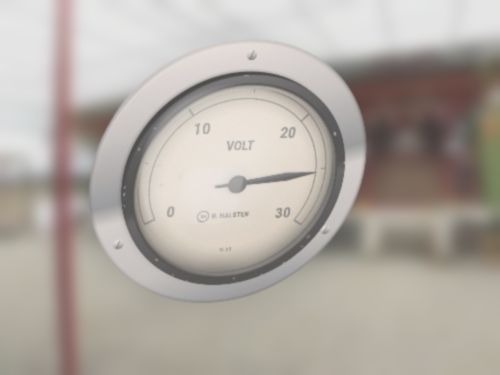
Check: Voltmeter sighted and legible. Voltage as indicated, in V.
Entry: 25 V
